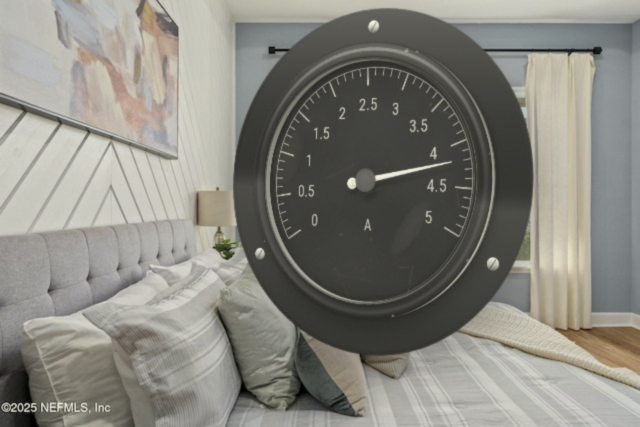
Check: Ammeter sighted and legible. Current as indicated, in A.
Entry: 4.2 A
